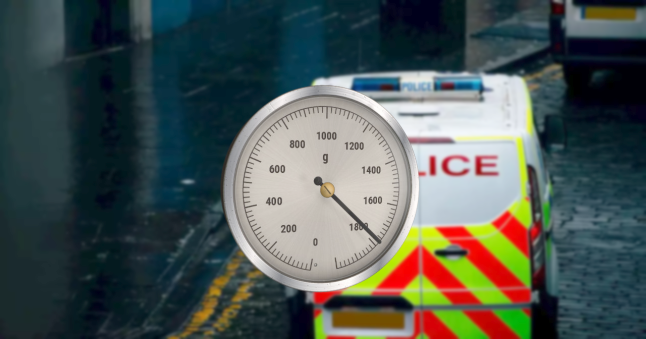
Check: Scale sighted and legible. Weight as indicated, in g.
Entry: 1780 g
